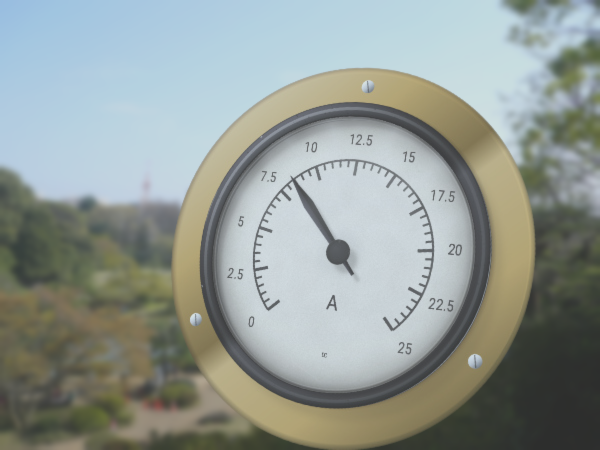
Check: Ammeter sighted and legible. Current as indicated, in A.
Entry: 8.5 A
